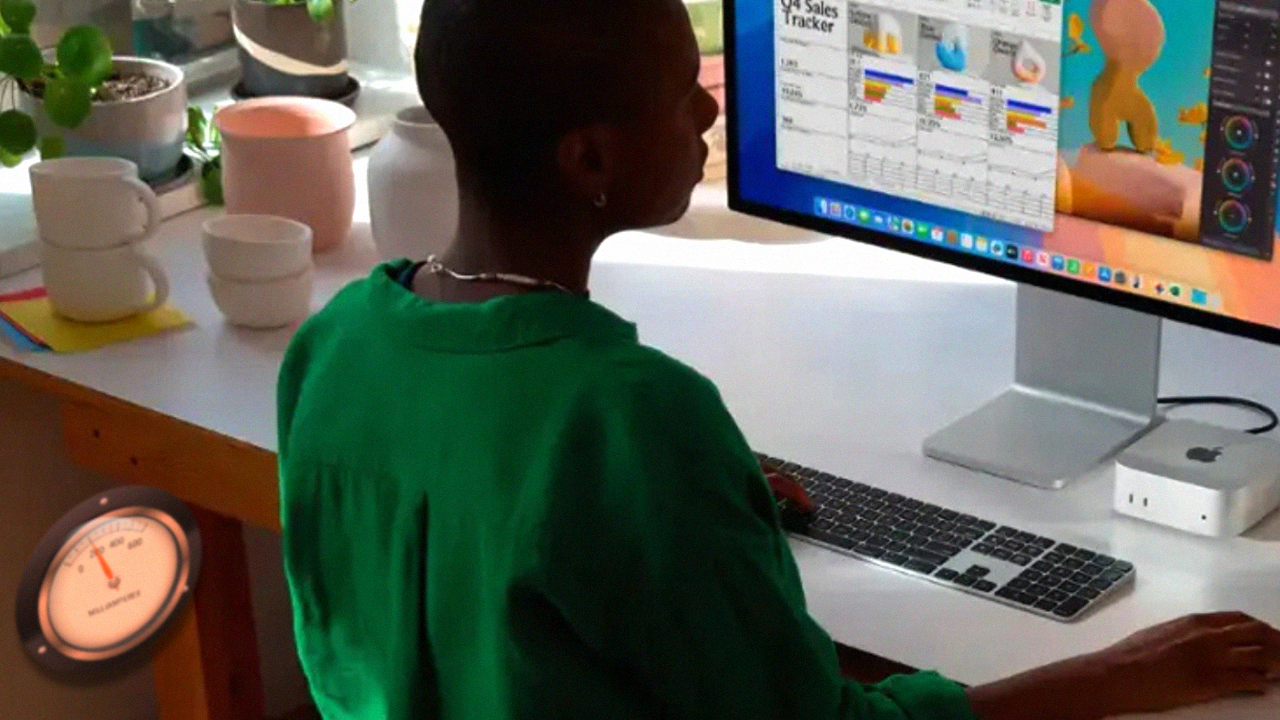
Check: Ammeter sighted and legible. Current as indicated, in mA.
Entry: 200 mA
